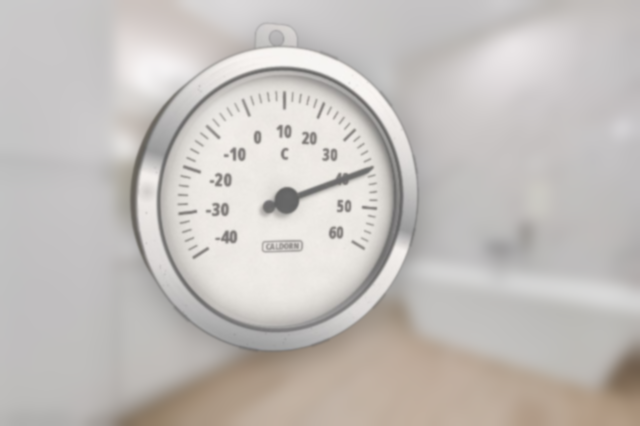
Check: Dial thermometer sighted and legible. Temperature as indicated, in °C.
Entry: 40 °C
